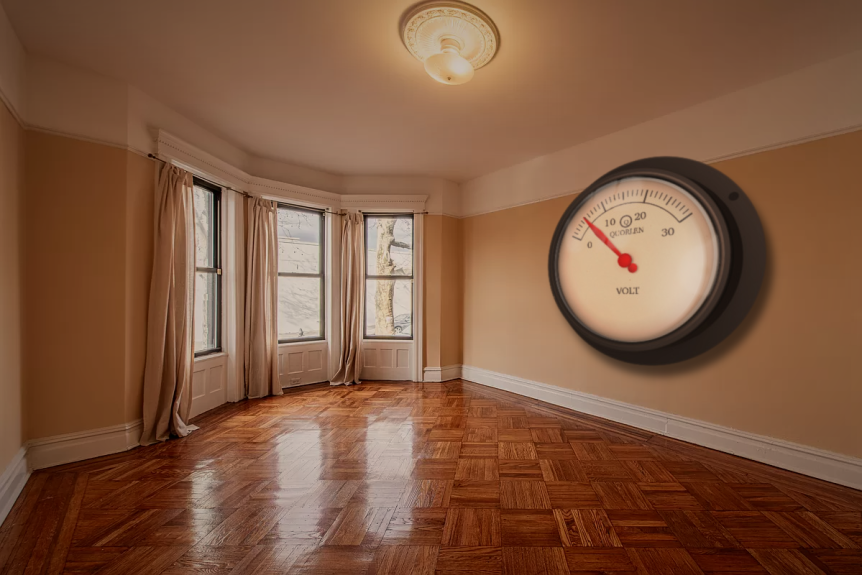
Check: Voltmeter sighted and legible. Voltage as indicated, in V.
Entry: 5 V
